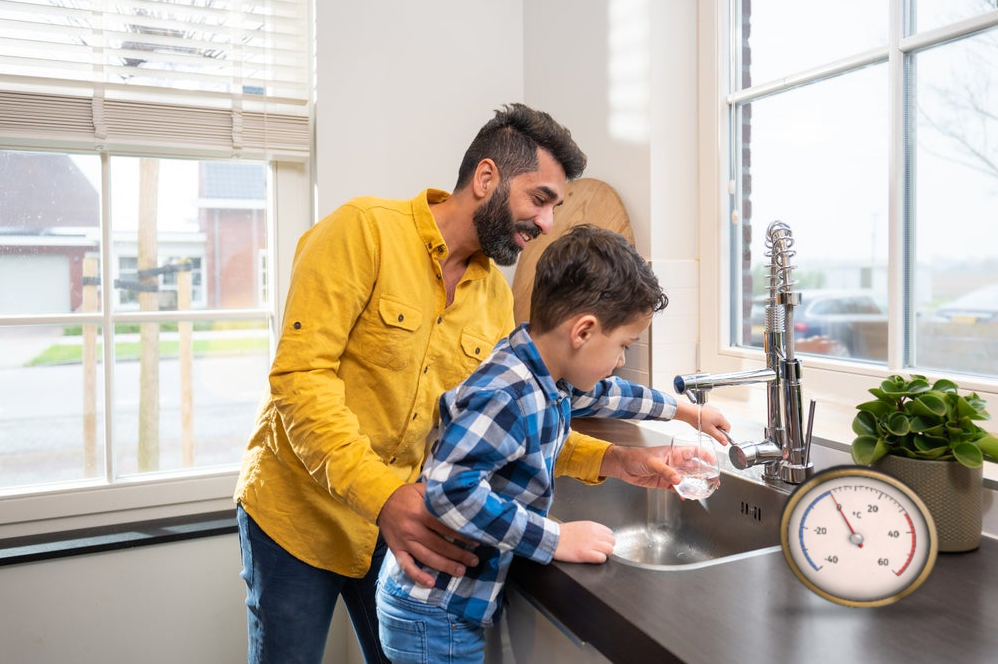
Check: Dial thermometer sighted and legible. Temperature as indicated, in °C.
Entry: 0 °C
